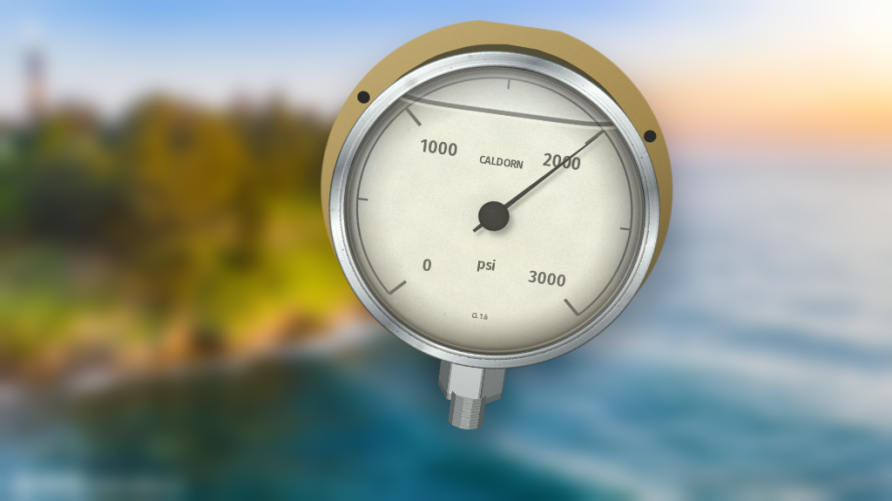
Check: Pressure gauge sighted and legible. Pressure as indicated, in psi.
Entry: 2000 psi
